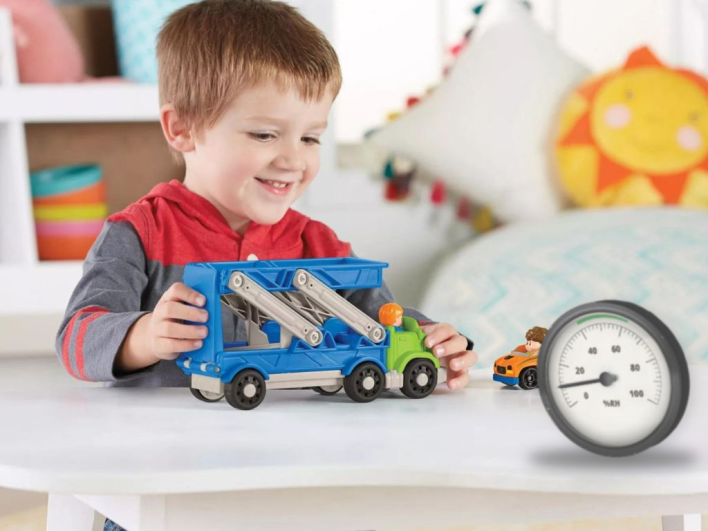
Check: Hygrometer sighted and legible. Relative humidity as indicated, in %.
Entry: 10 %
